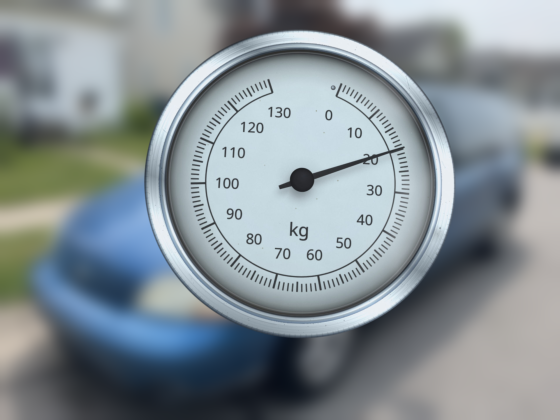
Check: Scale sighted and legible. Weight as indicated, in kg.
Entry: 20 kg
